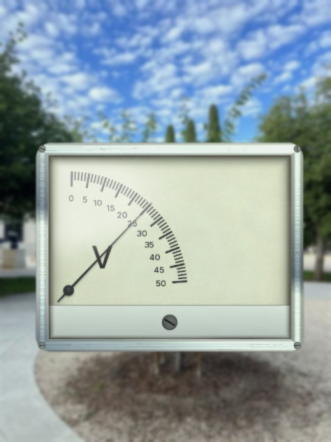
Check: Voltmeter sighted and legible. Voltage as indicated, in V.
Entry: 25 V
